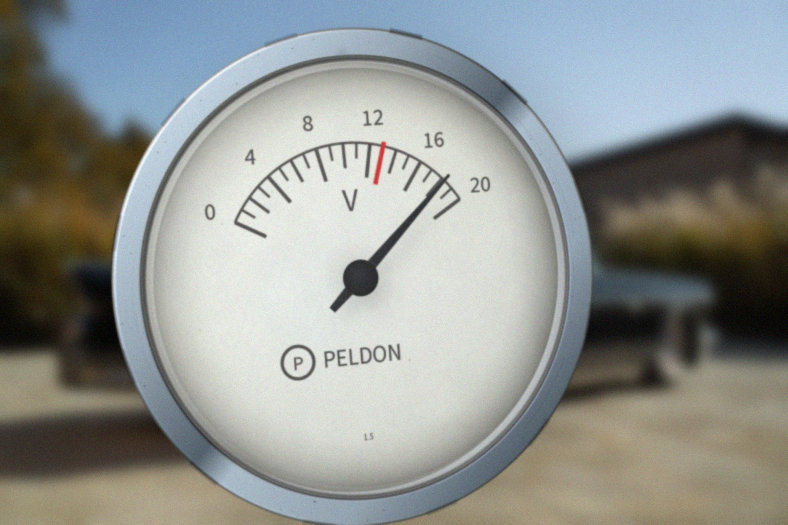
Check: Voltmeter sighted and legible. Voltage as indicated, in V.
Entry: 18 V
